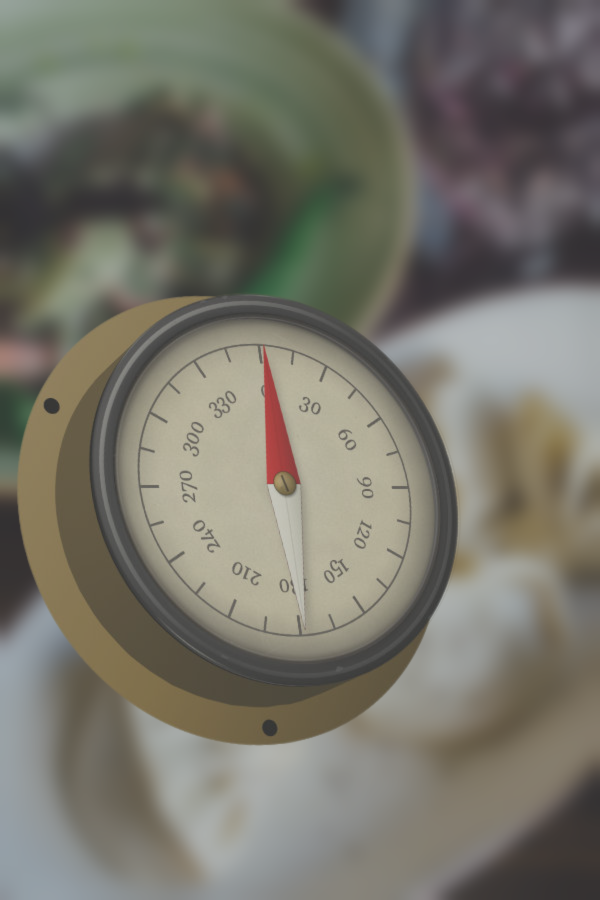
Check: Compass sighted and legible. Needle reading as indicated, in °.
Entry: 0 °
